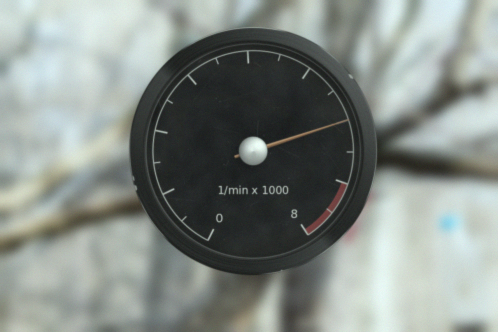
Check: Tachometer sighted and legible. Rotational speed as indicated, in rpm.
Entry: 6000 rpm
